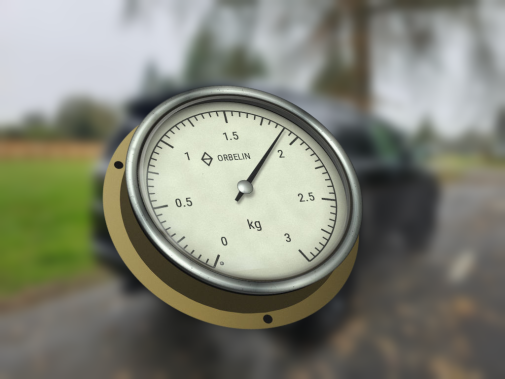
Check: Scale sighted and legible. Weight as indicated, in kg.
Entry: 1.9 kg
